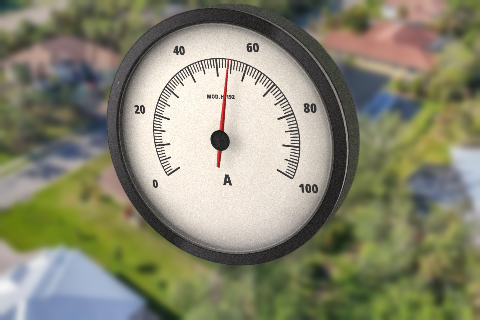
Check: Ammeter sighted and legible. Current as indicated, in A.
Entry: 55 A
